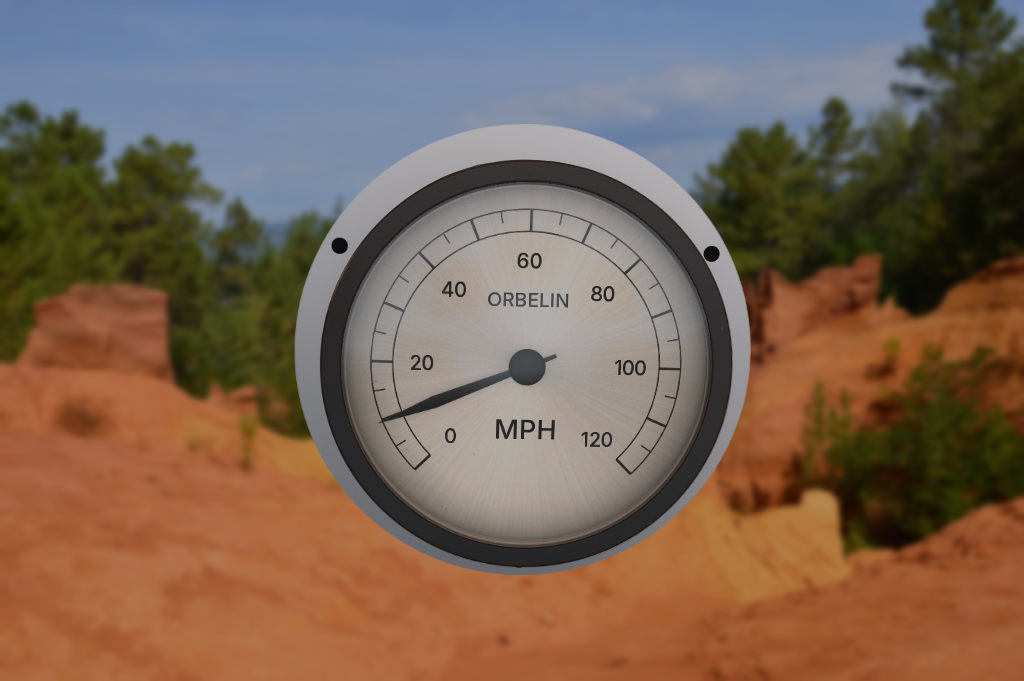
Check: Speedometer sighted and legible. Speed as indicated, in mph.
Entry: 10 mph
